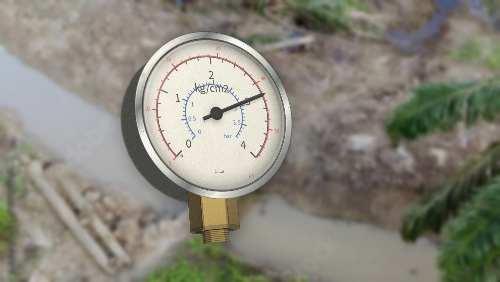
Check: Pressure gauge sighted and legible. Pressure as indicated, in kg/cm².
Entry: 3 kg/cm²
